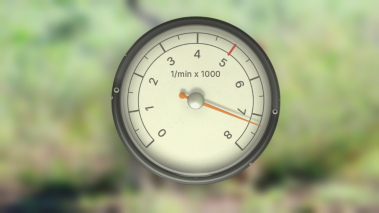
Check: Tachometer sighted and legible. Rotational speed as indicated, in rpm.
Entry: 7250 rpm
